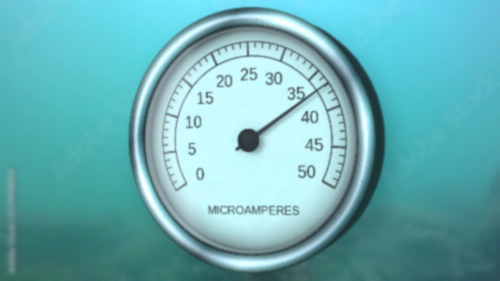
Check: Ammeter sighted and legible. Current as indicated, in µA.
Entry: 37 µA
